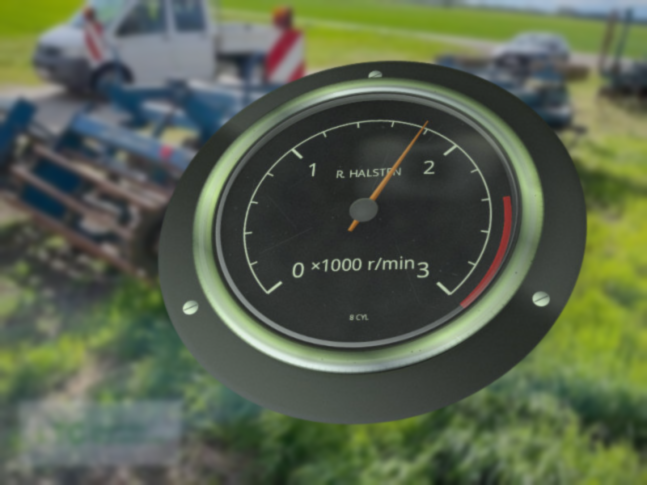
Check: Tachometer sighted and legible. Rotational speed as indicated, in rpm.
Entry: 1800 rpm
